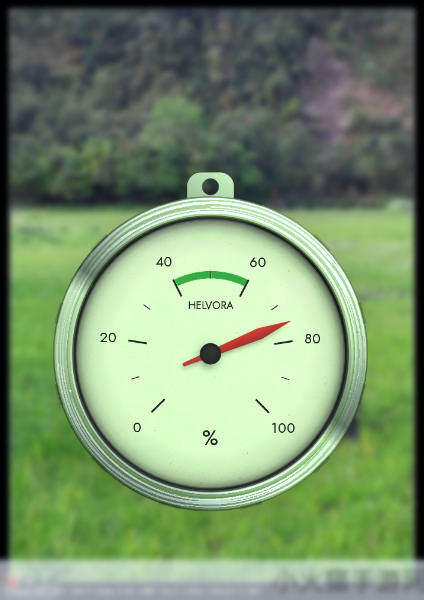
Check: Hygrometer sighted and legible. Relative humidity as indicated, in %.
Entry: 75 %
